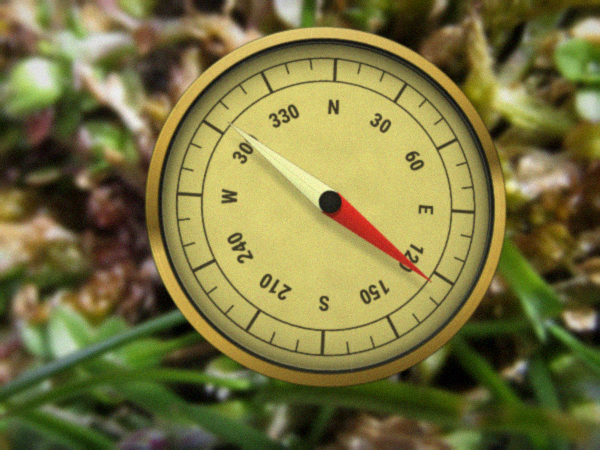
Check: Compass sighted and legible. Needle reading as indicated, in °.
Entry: 125 °
